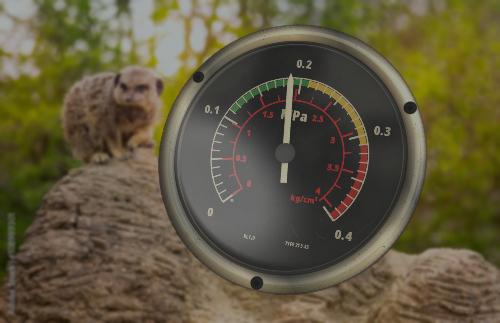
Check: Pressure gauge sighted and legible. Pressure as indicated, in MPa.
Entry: 0.19 MPa
